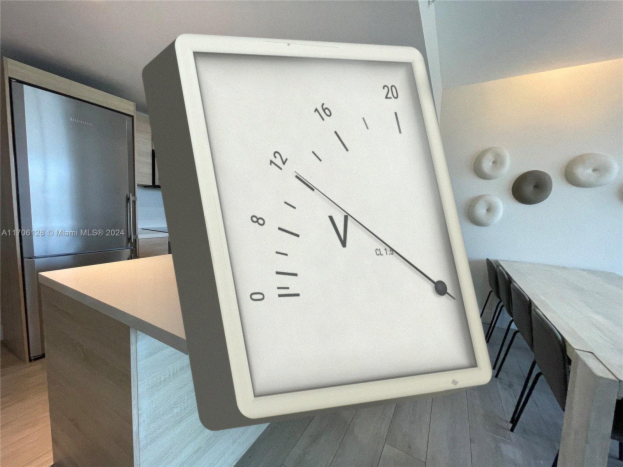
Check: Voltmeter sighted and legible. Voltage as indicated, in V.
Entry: 12 V
